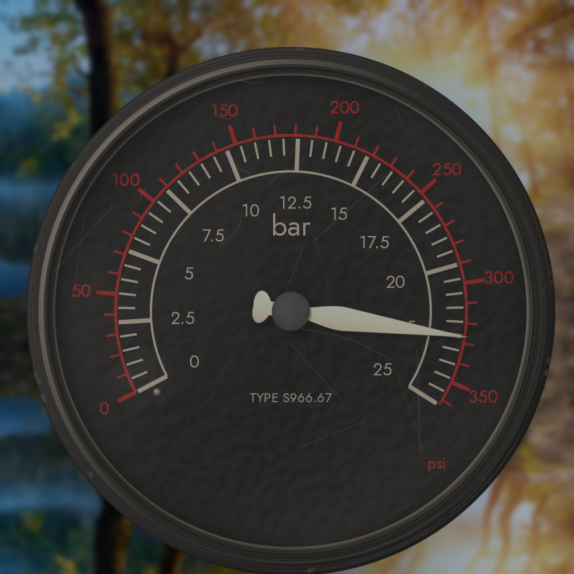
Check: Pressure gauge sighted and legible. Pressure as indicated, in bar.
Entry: 22.5 bar
